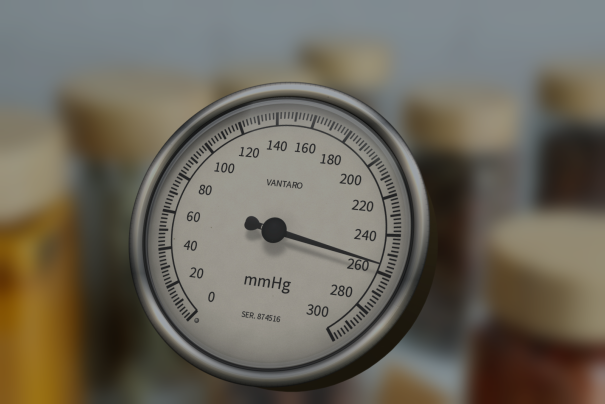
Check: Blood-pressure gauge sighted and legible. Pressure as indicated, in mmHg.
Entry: 256 mmHg
